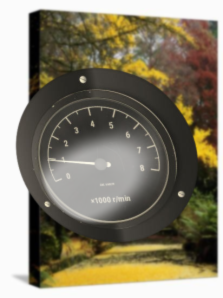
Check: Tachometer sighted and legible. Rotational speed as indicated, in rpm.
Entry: 1000 rpm
